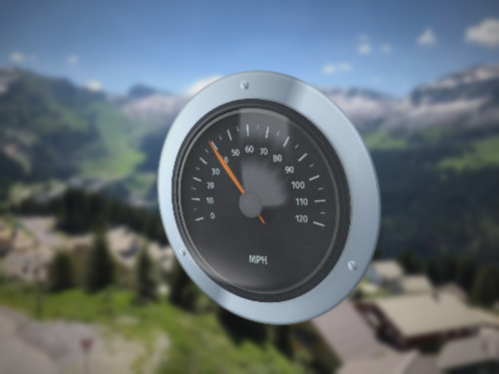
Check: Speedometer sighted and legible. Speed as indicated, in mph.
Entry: 40 mph
